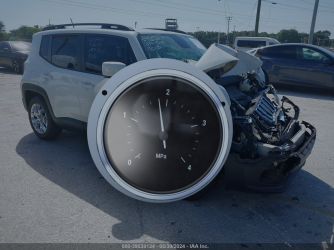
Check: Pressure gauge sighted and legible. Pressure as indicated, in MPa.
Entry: 1.8 MPa
